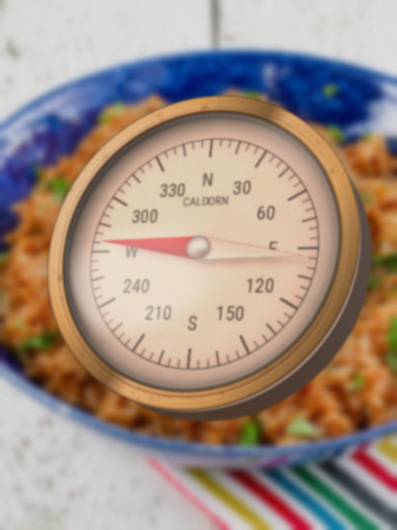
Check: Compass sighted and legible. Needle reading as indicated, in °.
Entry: 275 °
